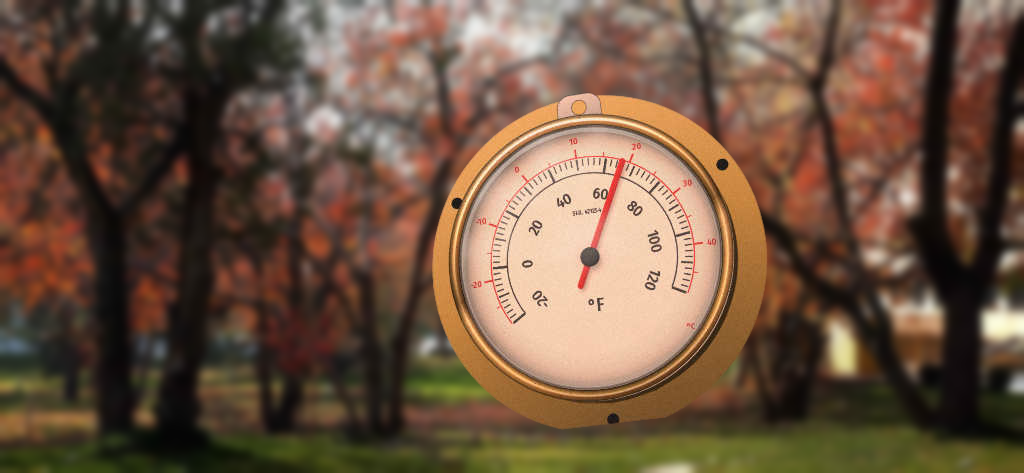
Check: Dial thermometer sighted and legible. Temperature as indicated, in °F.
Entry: 66 °F
